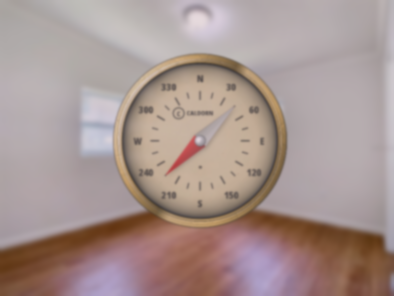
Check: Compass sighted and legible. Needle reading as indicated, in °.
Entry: 225 °
